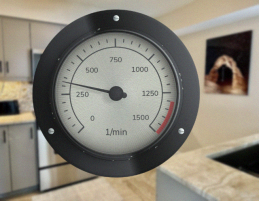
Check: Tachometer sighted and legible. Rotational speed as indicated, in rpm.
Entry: 325 rpm
